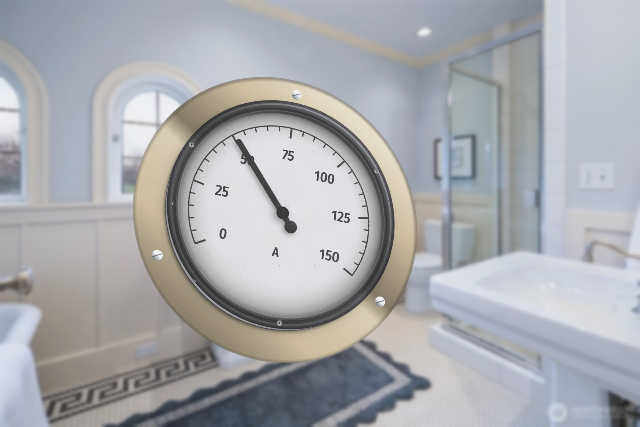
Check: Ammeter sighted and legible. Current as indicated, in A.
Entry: 50 A
